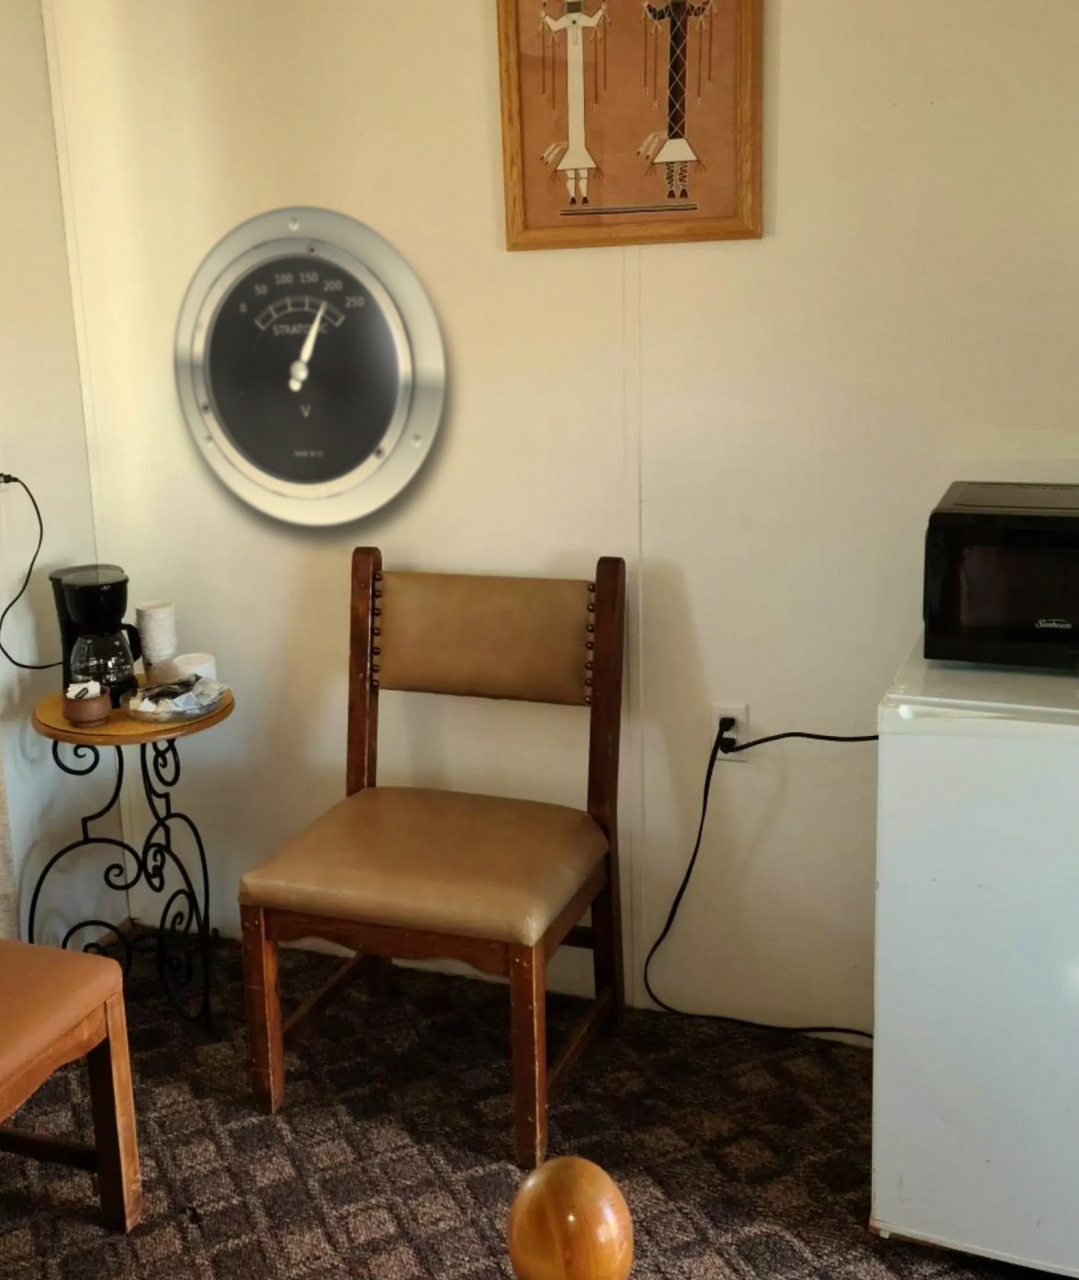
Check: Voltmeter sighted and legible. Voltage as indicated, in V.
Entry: 200 V
